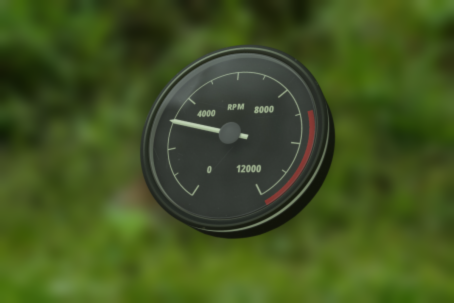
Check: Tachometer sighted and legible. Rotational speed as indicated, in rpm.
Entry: 3000 rpm
